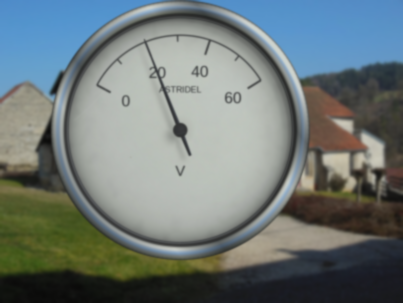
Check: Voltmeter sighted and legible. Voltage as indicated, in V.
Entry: 20 V
